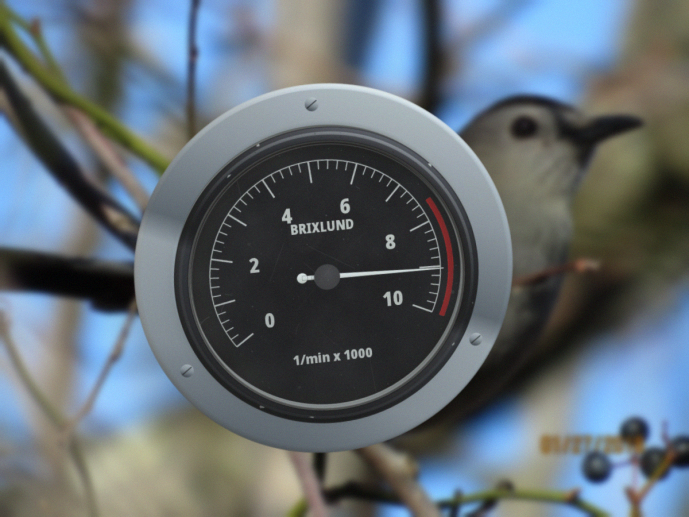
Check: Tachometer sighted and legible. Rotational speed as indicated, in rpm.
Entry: 9000 rpm
